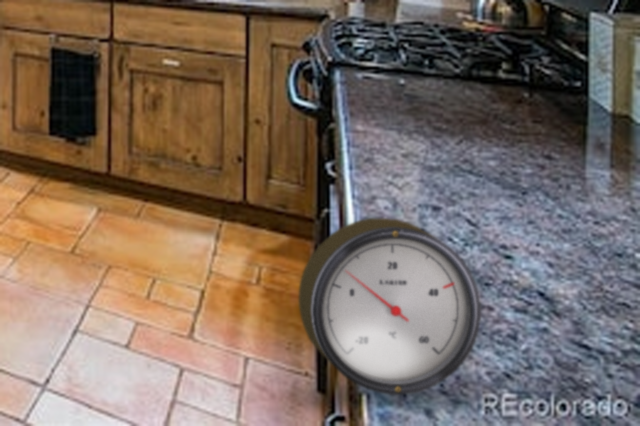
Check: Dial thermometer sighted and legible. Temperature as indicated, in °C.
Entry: 5 °C
